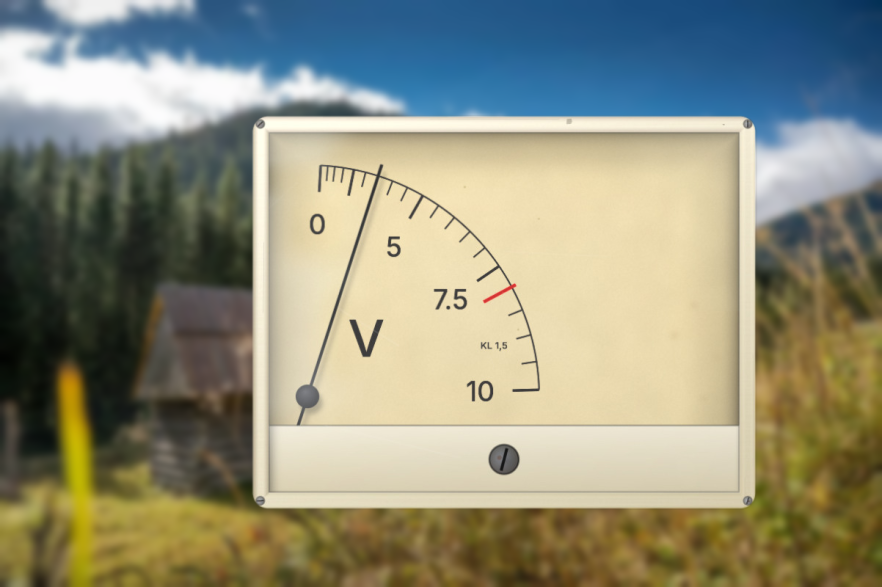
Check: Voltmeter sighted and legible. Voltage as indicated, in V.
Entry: 3.5 V
